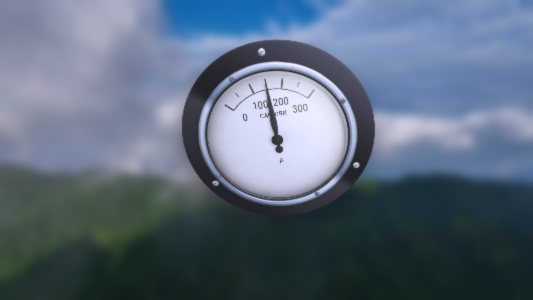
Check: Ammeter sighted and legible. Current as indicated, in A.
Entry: 150 A
